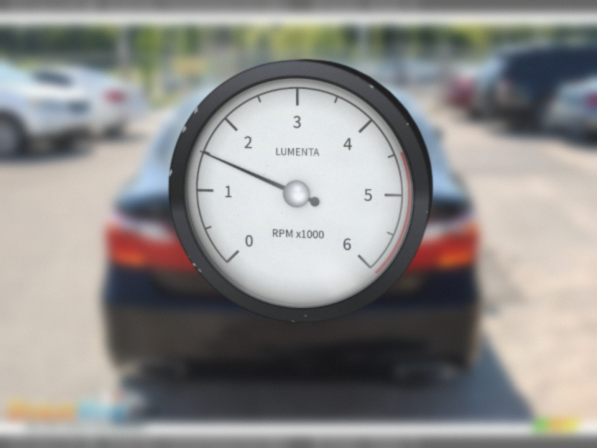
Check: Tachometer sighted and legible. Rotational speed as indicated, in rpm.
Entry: 1500 rpm
